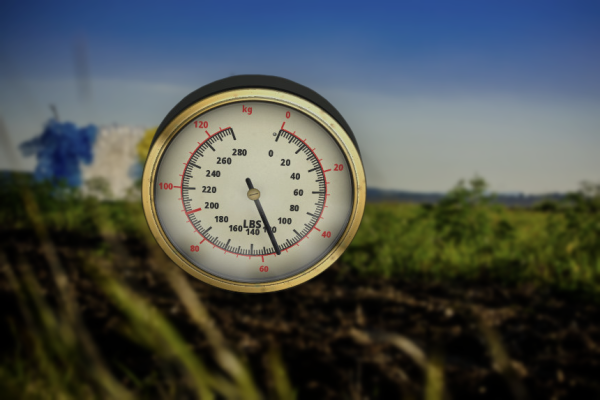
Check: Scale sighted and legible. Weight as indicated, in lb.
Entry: 120 lb
